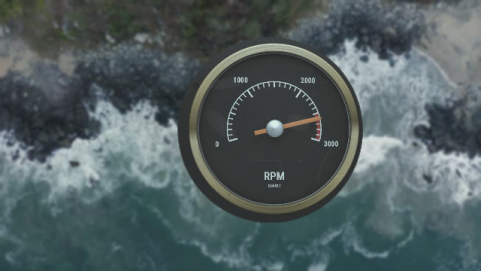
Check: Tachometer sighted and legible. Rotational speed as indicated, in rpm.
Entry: 2600 rpm
